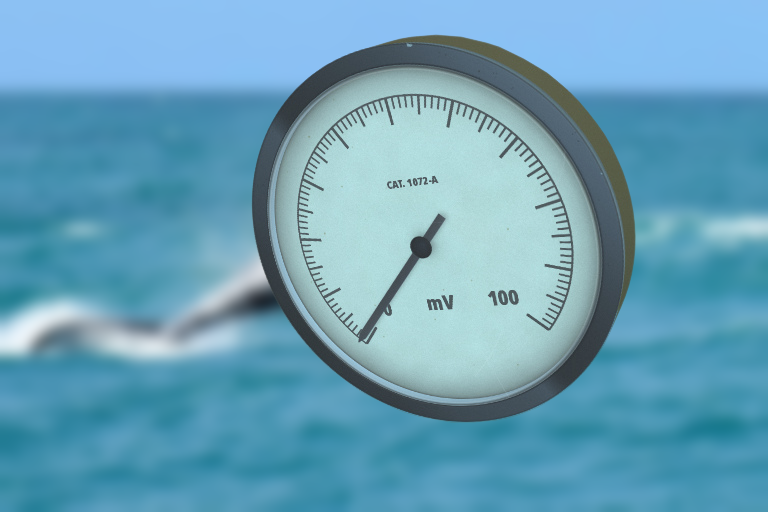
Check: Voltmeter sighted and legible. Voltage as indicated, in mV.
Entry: 1 mV
